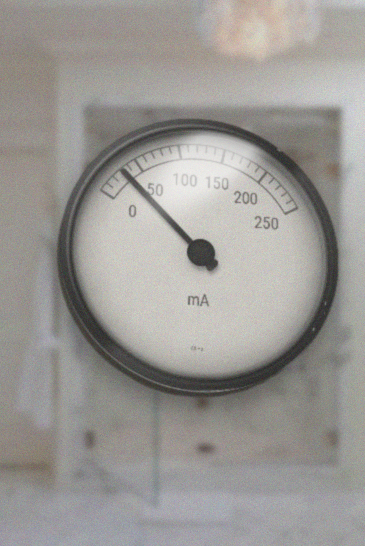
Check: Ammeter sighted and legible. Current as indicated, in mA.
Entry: 30 mA
